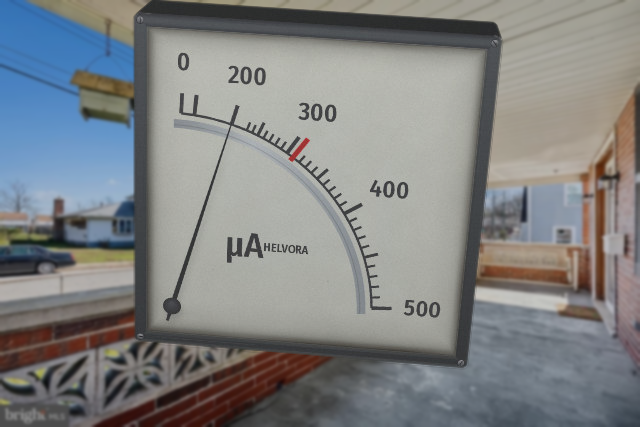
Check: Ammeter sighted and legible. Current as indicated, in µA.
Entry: 200 µA
